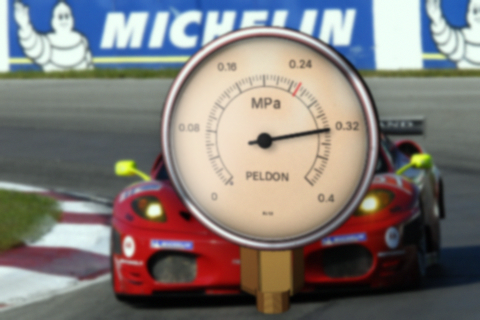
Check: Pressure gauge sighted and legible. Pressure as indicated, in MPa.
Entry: 0.32 MPa
